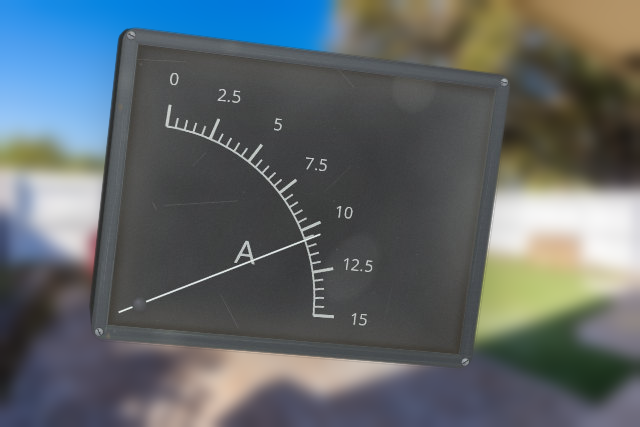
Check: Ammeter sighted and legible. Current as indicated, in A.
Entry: 10.5 A
